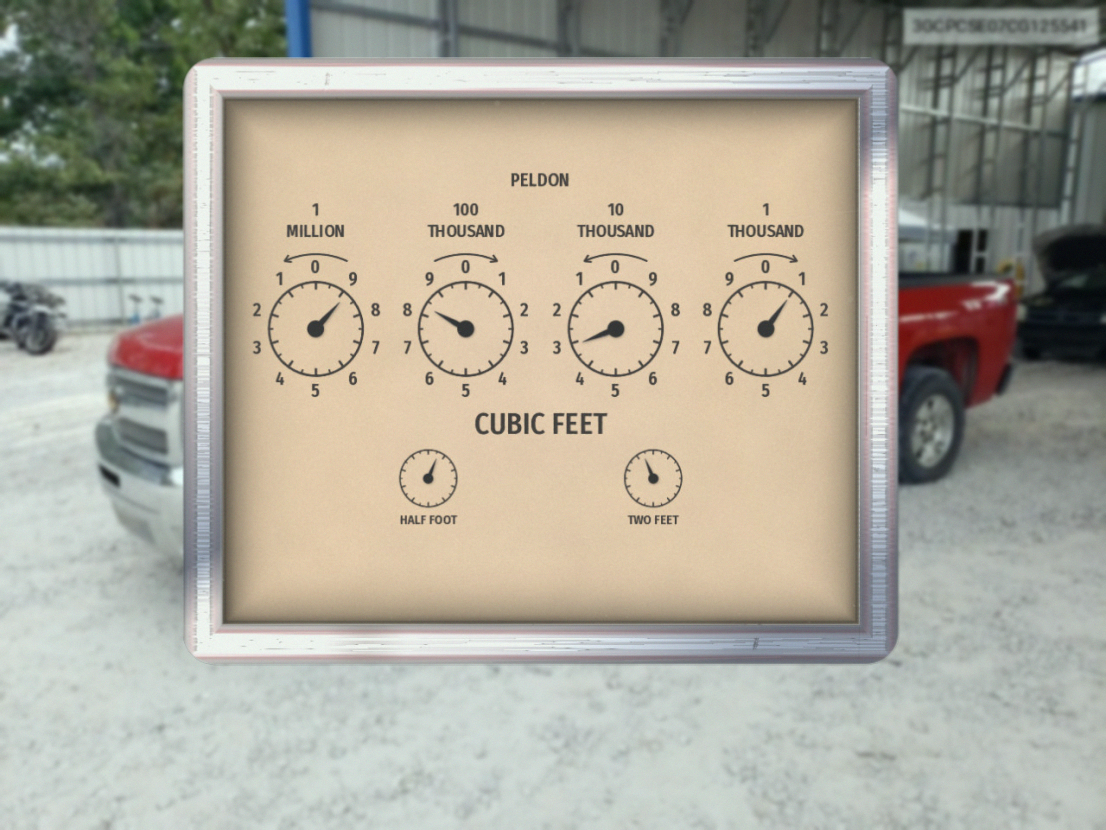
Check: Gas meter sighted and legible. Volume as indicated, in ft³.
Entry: 883100 ft³
